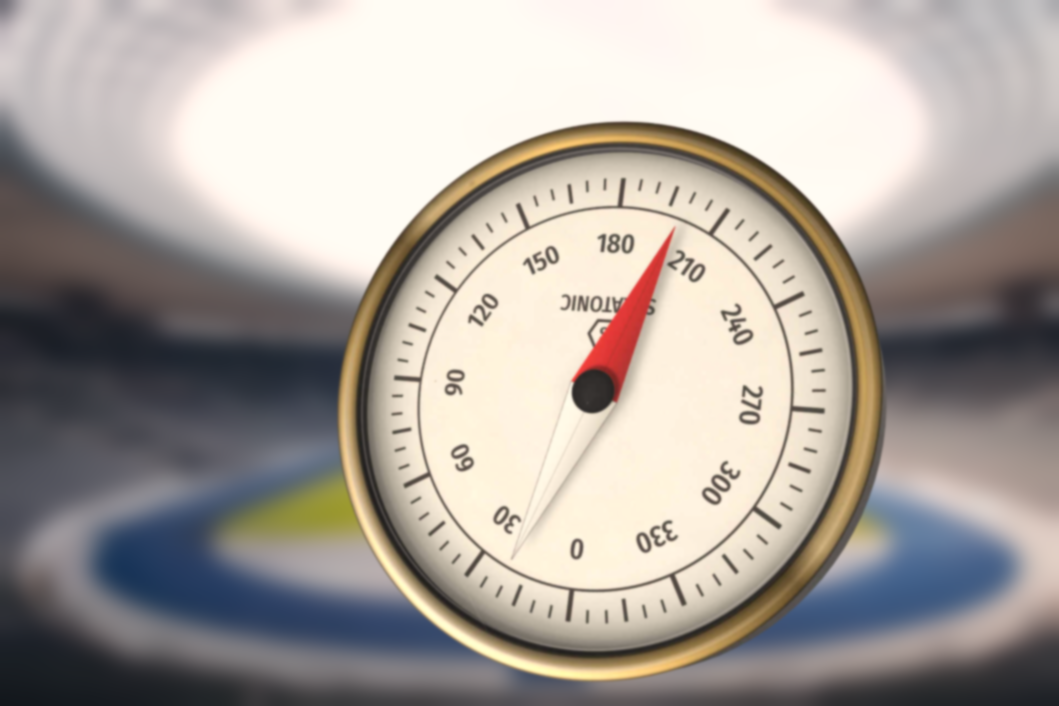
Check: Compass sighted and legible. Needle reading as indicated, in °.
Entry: 200 °
